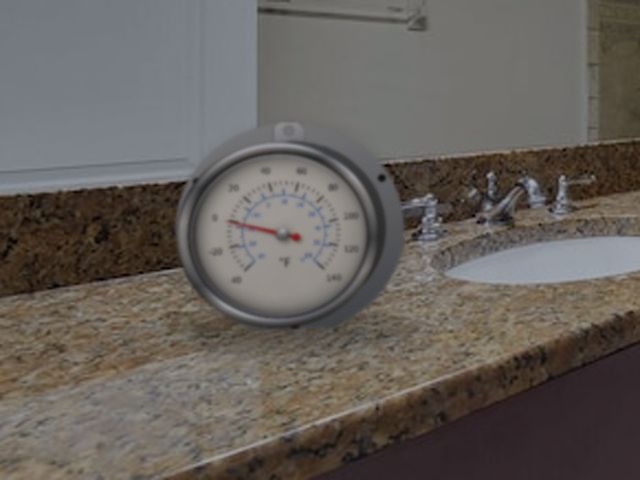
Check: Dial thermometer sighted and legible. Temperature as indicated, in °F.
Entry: 0 °F
